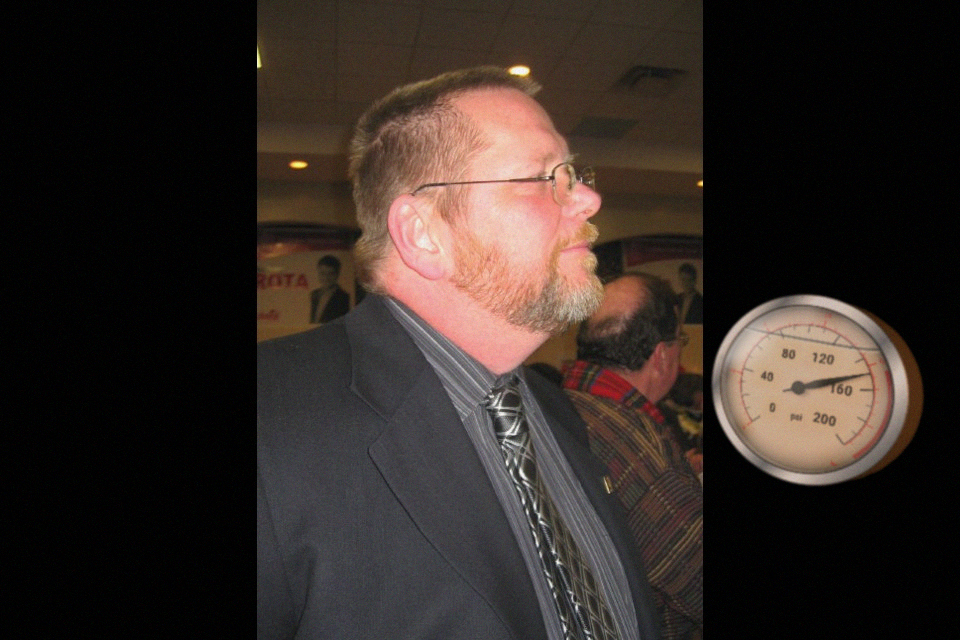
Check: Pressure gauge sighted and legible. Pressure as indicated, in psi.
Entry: 150 psi
